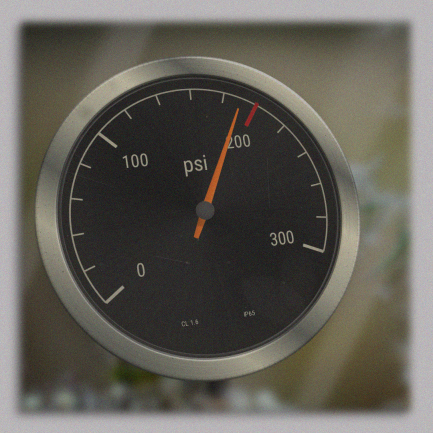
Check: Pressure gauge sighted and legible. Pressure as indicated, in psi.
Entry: 190 psi
